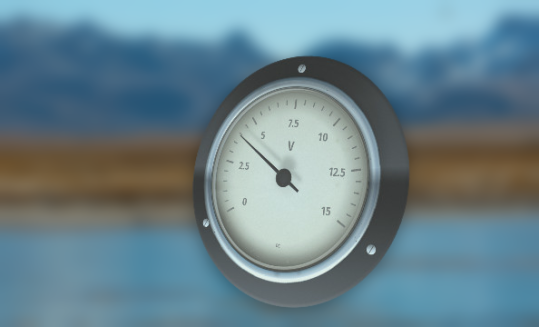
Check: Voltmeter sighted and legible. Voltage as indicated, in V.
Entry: 4 V
